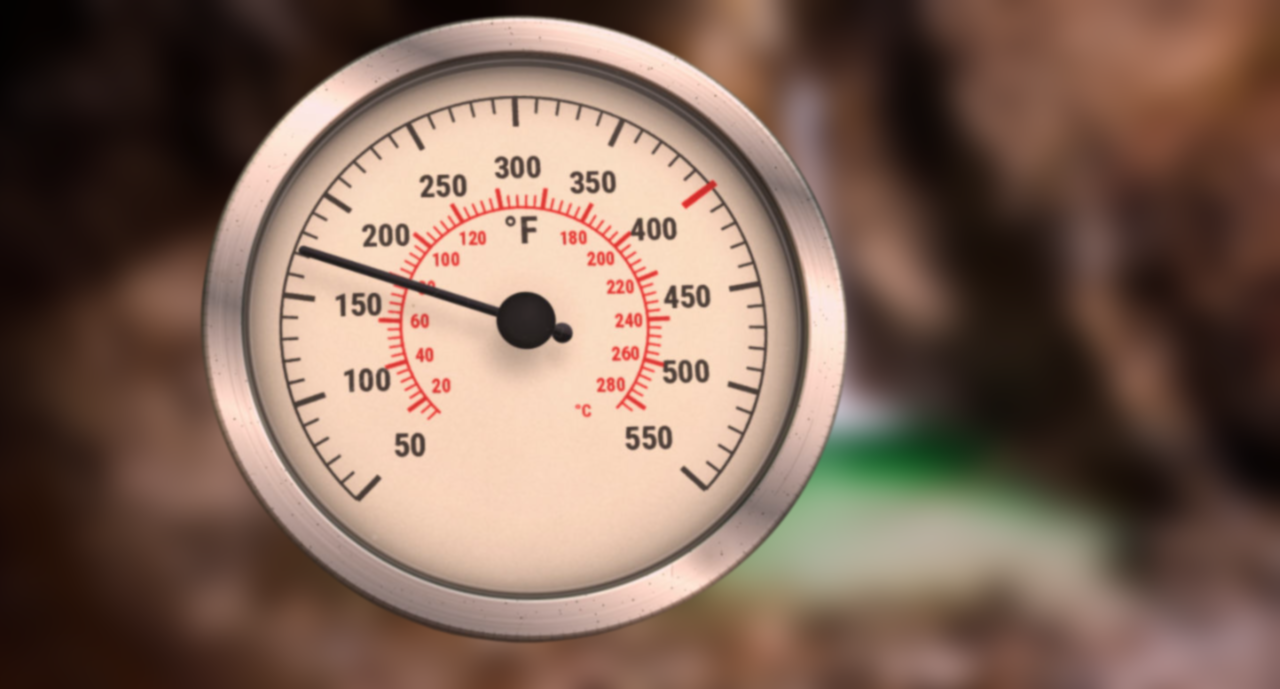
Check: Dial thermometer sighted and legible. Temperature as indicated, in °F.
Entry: 170 °F
